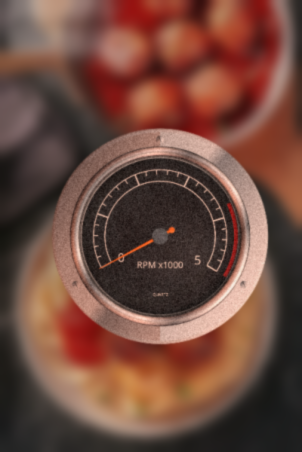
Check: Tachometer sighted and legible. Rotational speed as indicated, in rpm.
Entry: 0 rpm
